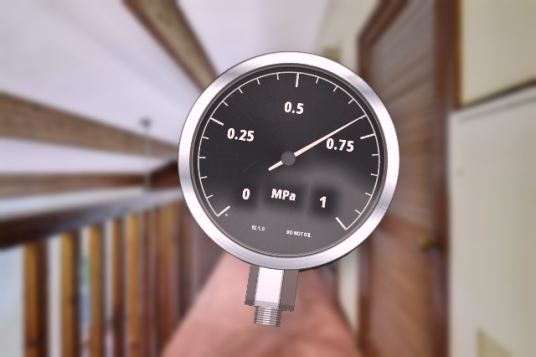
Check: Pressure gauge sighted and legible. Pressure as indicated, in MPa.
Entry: 0.7 MPa
